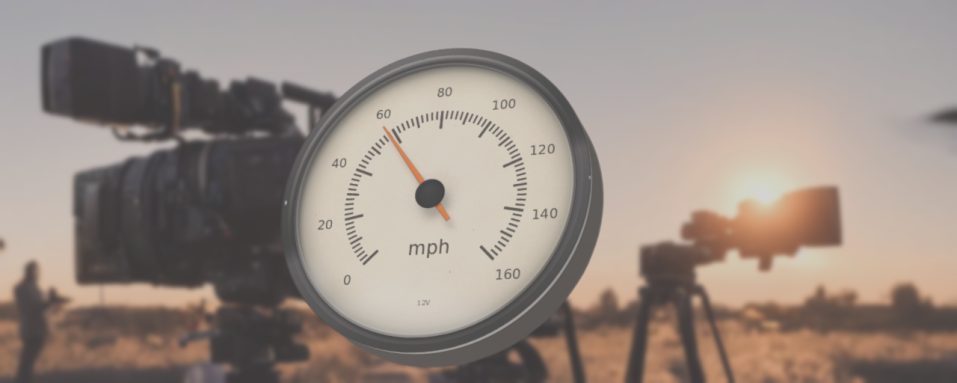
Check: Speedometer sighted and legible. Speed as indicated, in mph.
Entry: 58 mph
